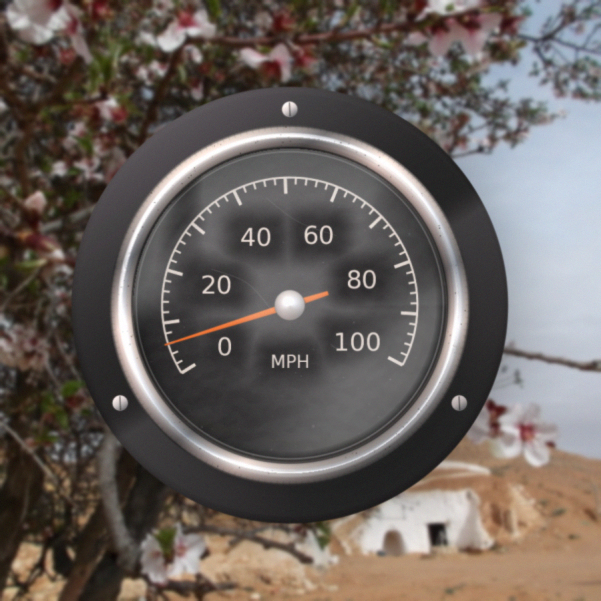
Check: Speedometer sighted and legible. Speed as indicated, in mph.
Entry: 6 mph
